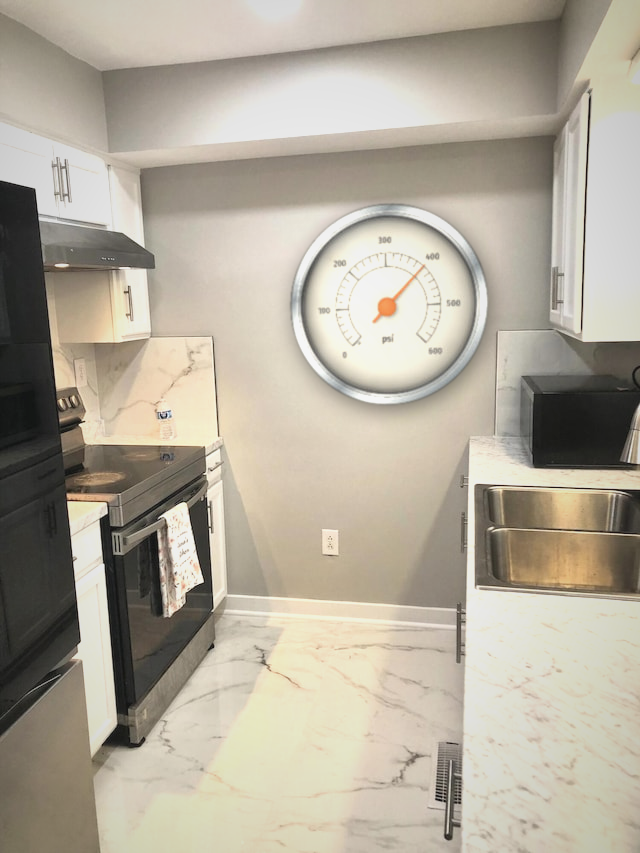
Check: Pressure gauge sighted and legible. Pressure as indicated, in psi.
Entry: 400 psi
